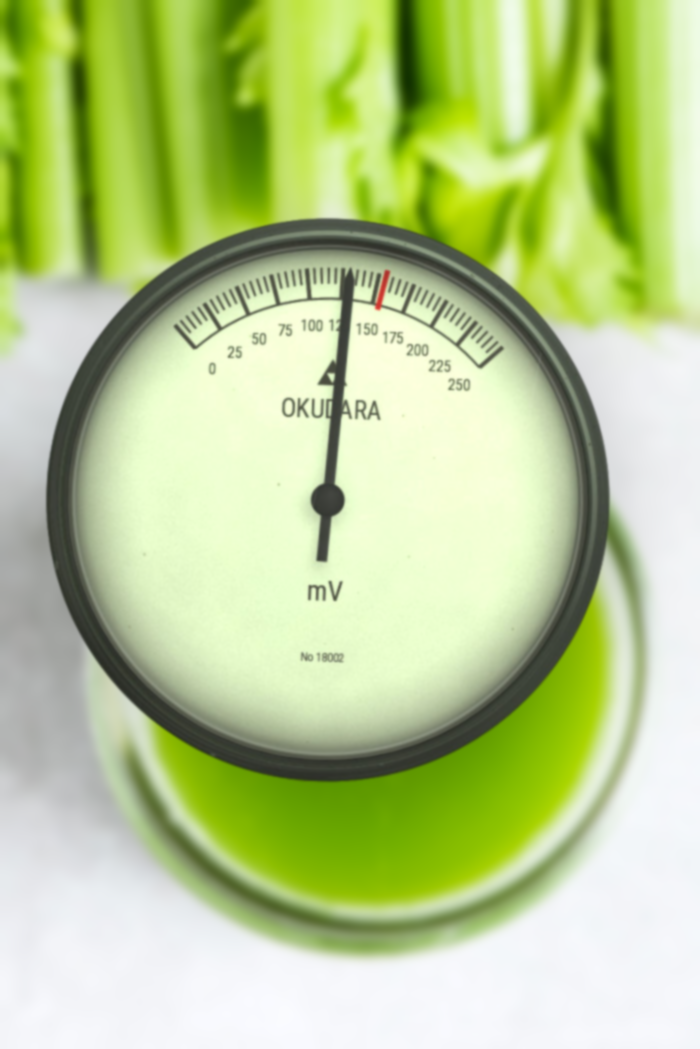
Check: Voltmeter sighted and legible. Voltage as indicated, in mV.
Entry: 130 mV
